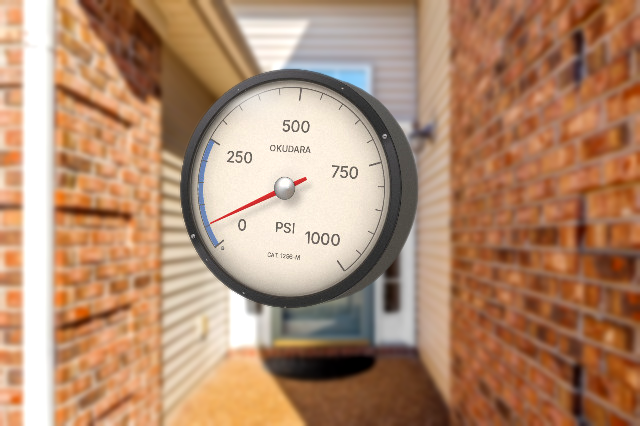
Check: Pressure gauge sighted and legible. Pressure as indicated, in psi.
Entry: 50 psi
